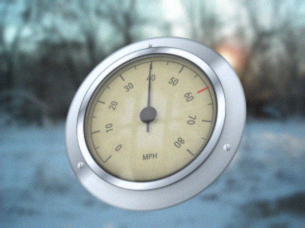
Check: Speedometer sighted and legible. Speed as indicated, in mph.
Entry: 40 mph
